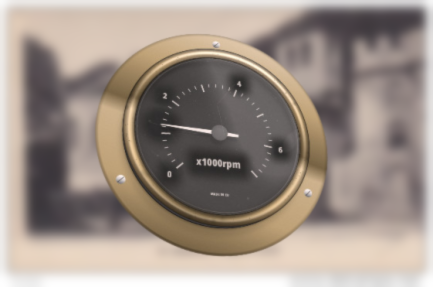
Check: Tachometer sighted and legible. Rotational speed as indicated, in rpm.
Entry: 1200 rpm
